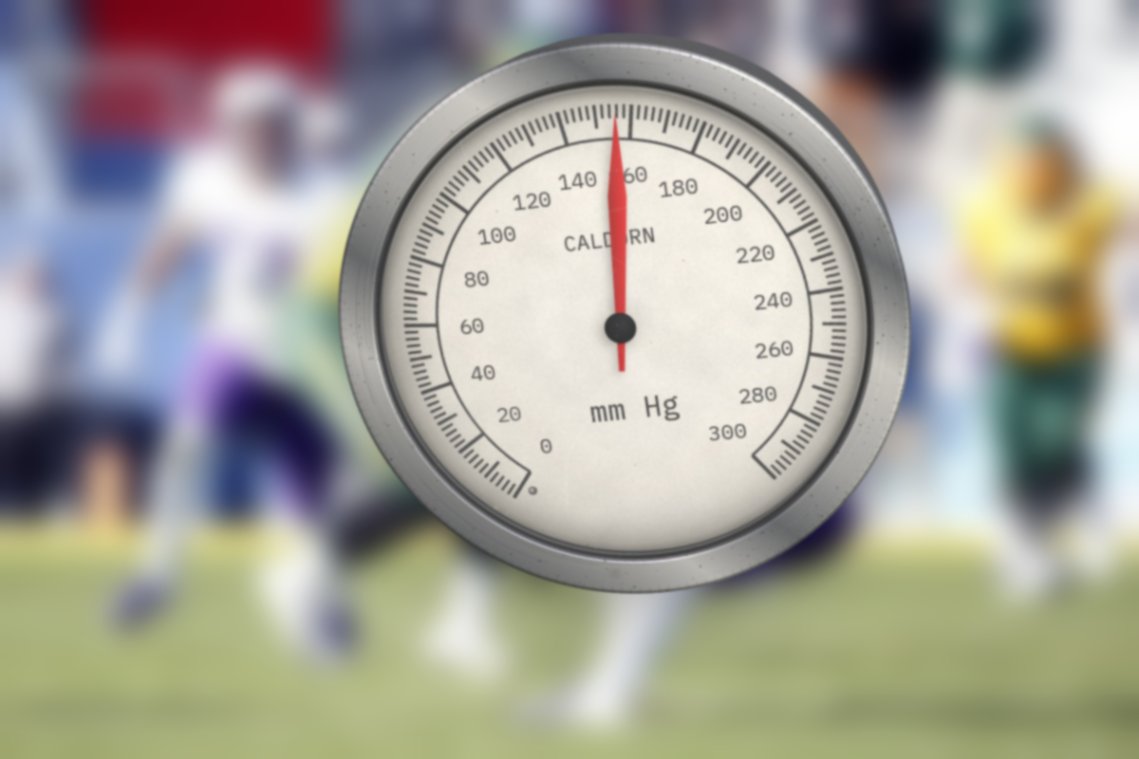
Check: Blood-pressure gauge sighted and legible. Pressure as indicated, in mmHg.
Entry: 156 mmHg
